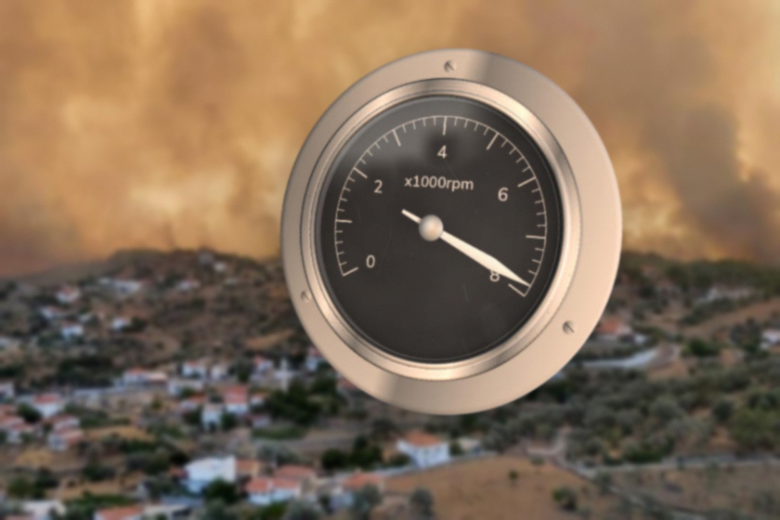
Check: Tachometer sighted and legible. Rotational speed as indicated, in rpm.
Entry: 7800 rpm
